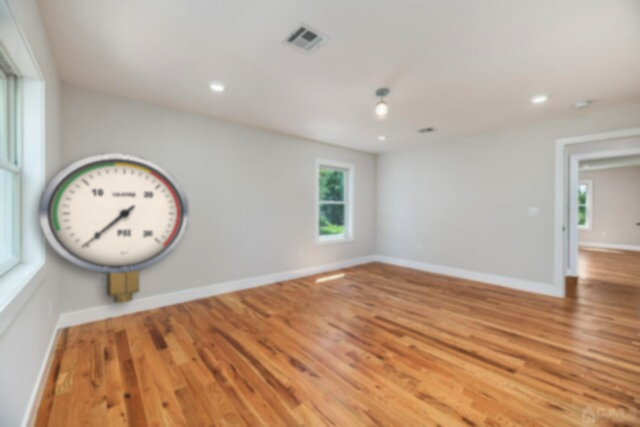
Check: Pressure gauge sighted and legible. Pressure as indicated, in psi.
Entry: 0 psi
